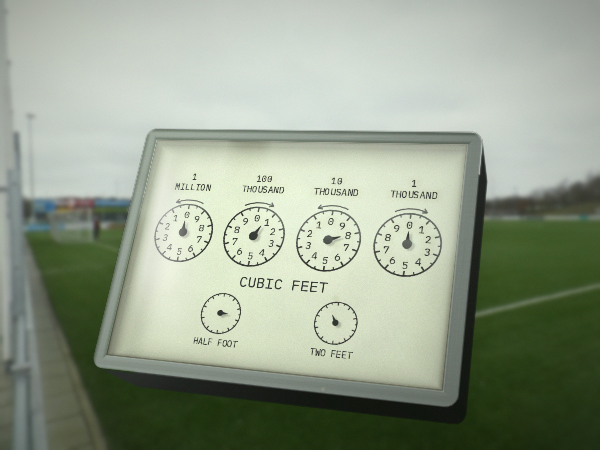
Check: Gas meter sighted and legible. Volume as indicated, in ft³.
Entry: 8000 ft³
